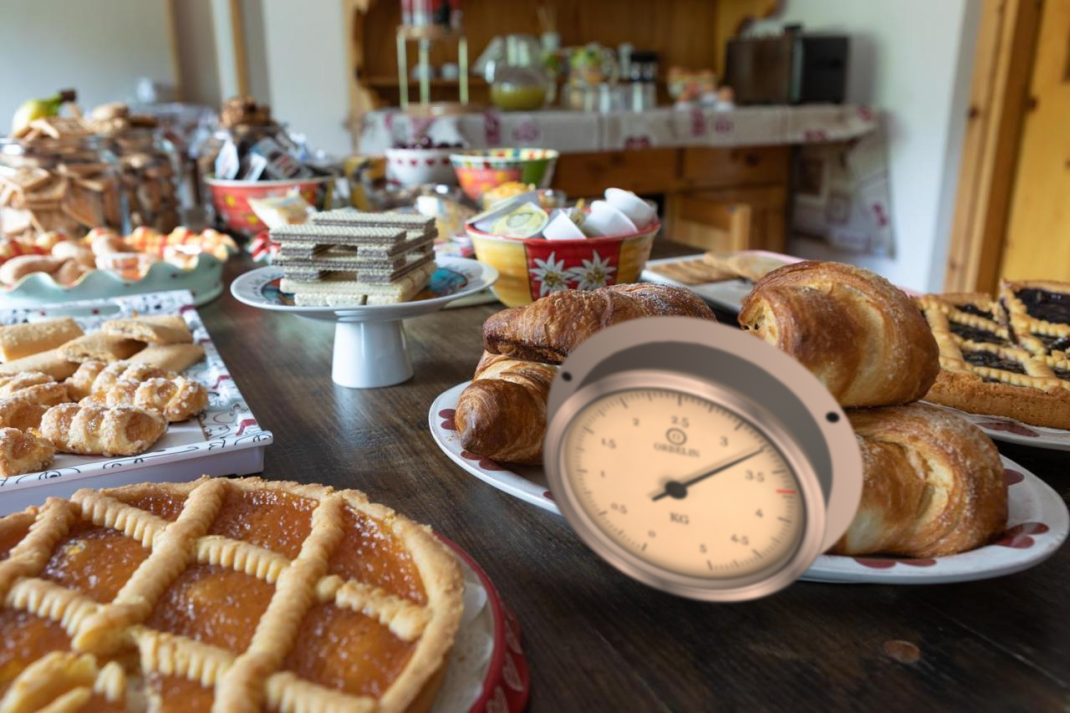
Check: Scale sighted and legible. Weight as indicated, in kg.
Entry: 3.25 kg
